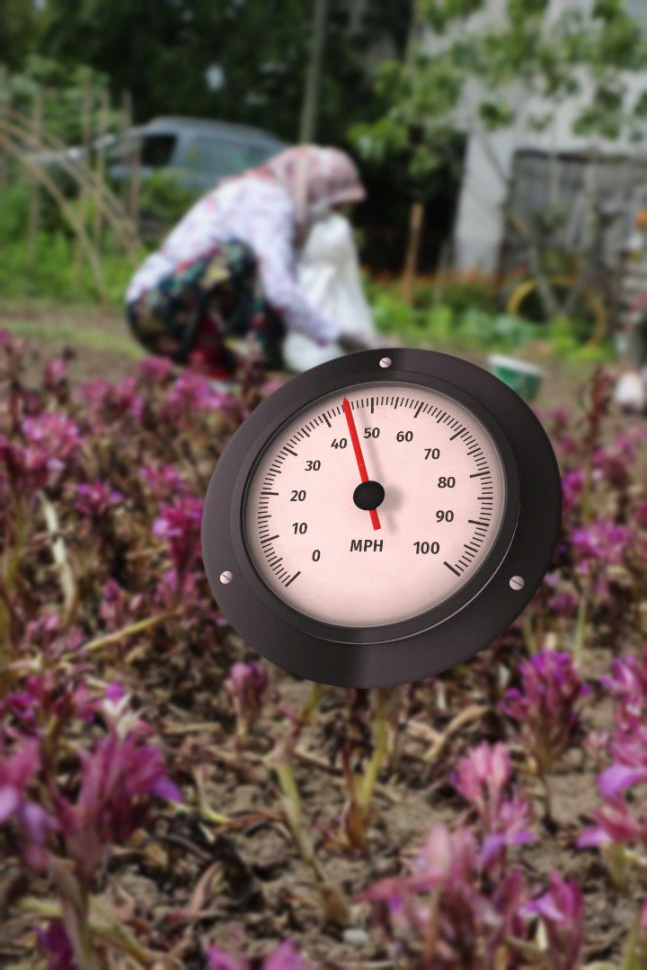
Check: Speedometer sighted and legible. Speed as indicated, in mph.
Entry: 45 mph
